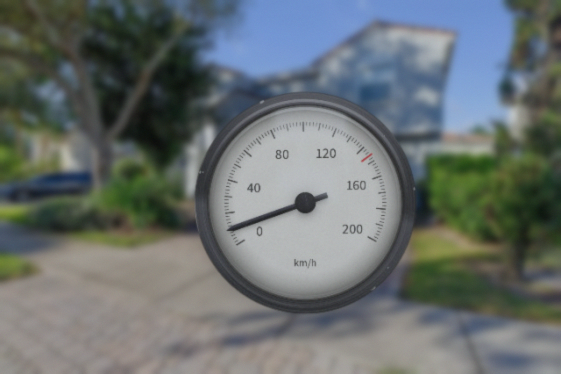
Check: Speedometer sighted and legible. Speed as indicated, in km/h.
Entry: 10 km/h
